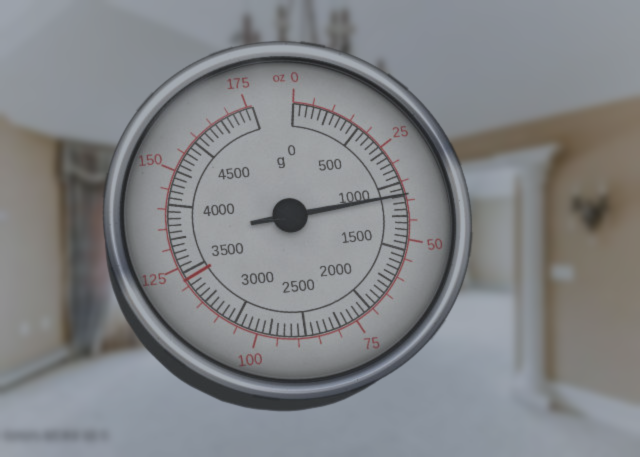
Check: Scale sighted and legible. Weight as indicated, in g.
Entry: 1100 g
